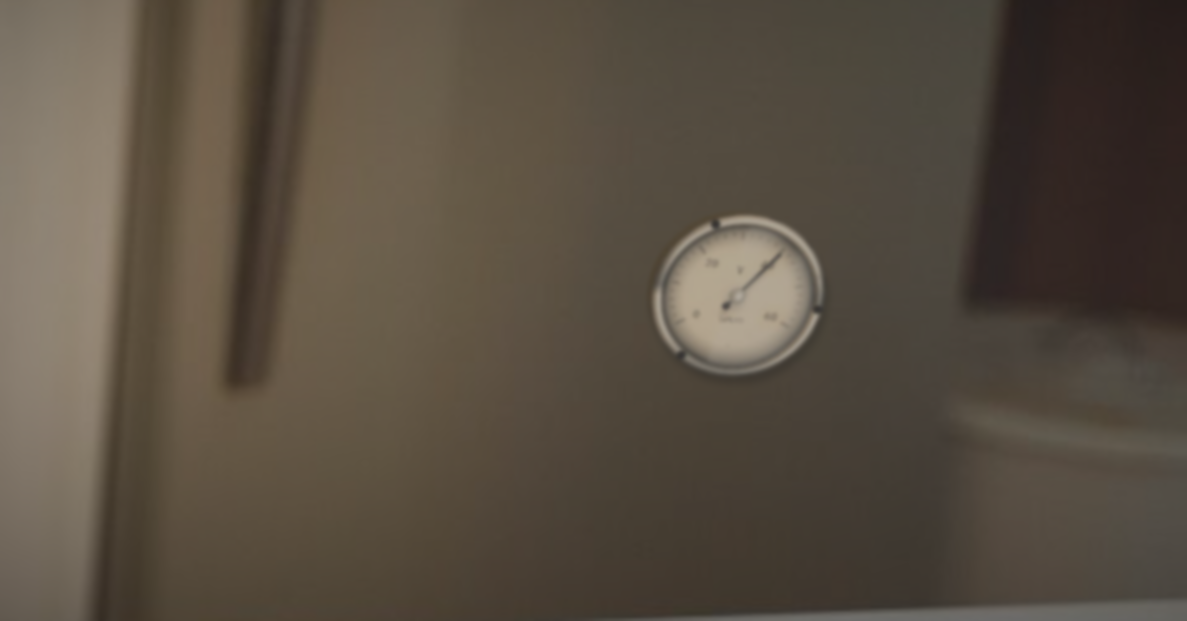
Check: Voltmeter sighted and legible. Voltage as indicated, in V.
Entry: 40 V
